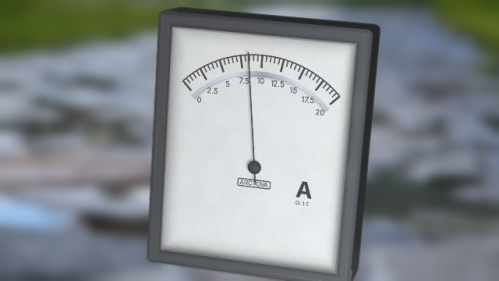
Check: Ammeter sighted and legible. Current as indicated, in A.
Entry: 8.5 A
